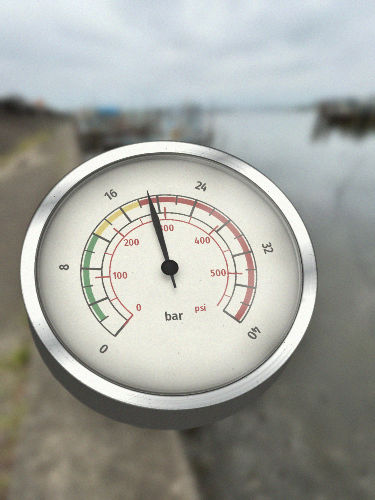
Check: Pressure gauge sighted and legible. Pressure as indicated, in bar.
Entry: 19 bar
